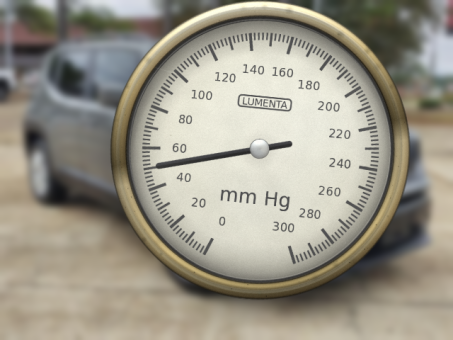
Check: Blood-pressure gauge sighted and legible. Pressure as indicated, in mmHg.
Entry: 50 mmHg
